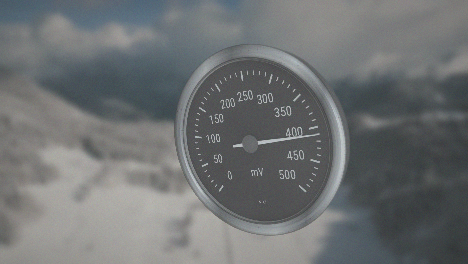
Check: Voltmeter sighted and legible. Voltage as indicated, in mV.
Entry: 410 mV
